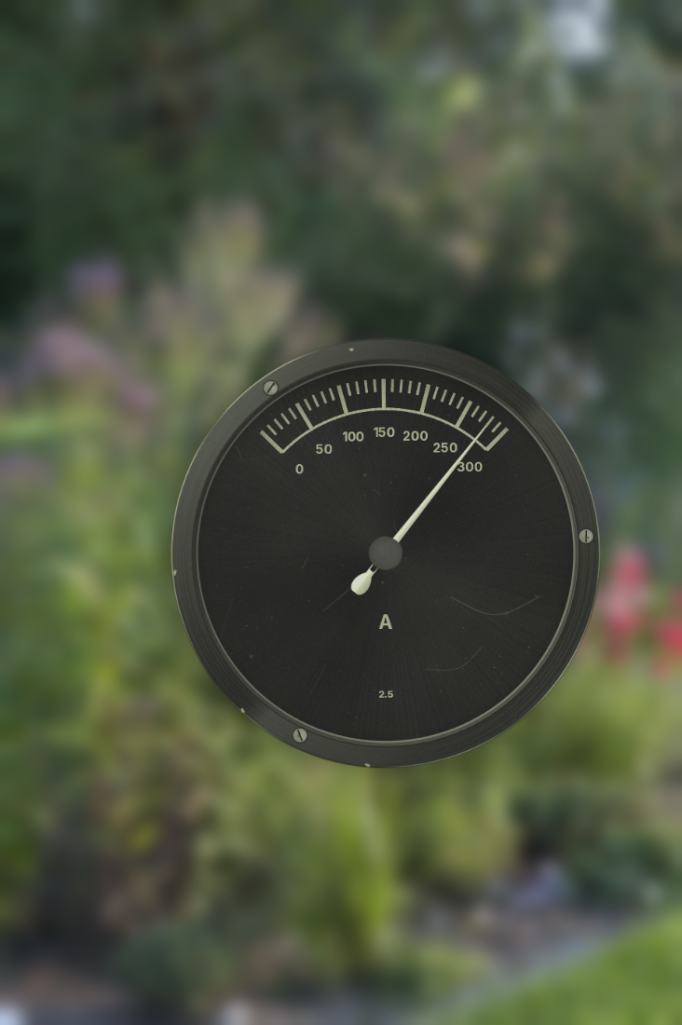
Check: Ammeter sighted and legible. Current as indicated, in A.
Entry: 280 A
